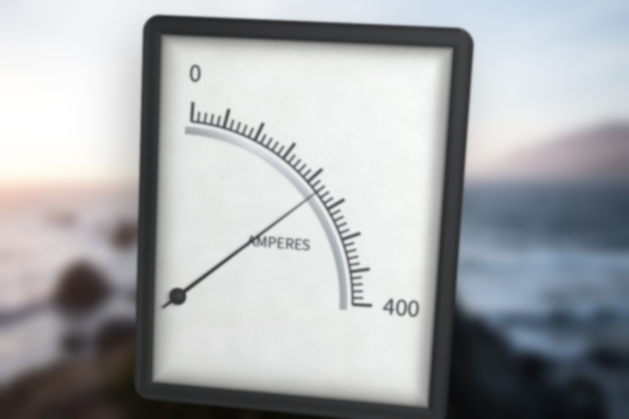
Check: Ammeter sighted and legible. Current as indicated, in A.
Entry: 220 A
